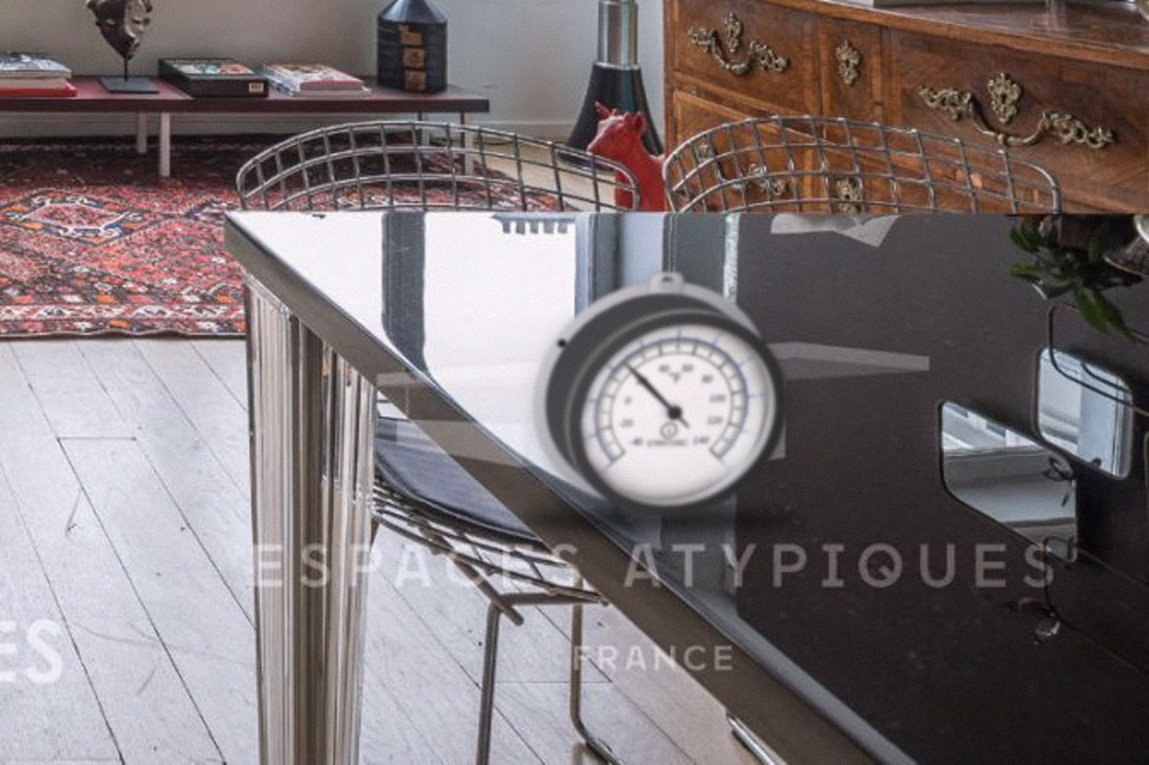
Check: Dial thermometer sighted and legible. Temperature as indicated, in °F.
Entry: 20 °F
